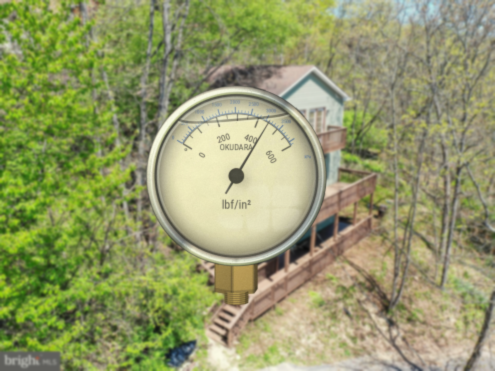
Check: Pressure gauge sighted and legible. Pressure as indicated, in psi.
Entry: 450 psi
